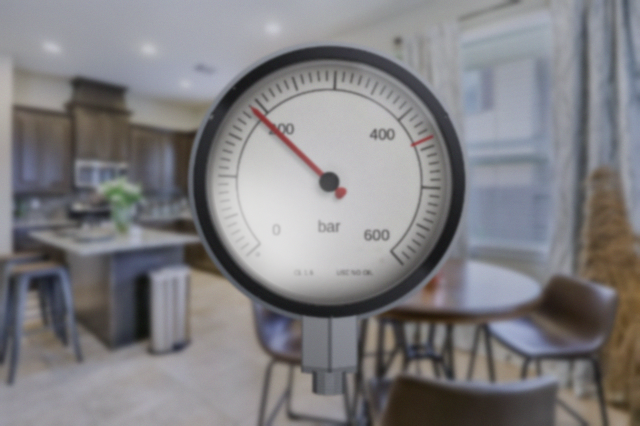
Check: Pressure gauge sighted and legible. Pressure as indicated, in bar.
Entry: 190 bar
